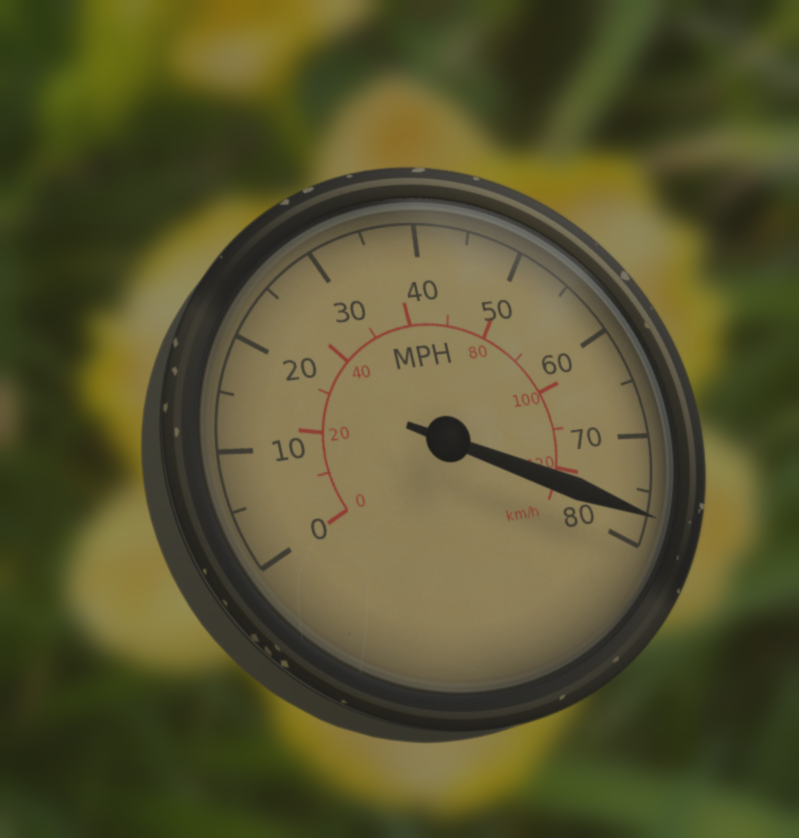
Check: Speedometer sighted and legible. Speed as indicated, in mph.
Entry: 77.5 mph
